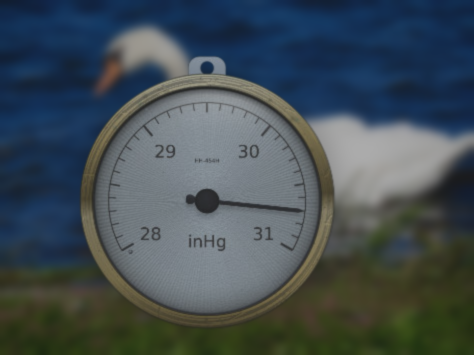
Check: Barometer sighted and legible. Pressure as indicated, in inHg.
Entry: 30.7 inHg
